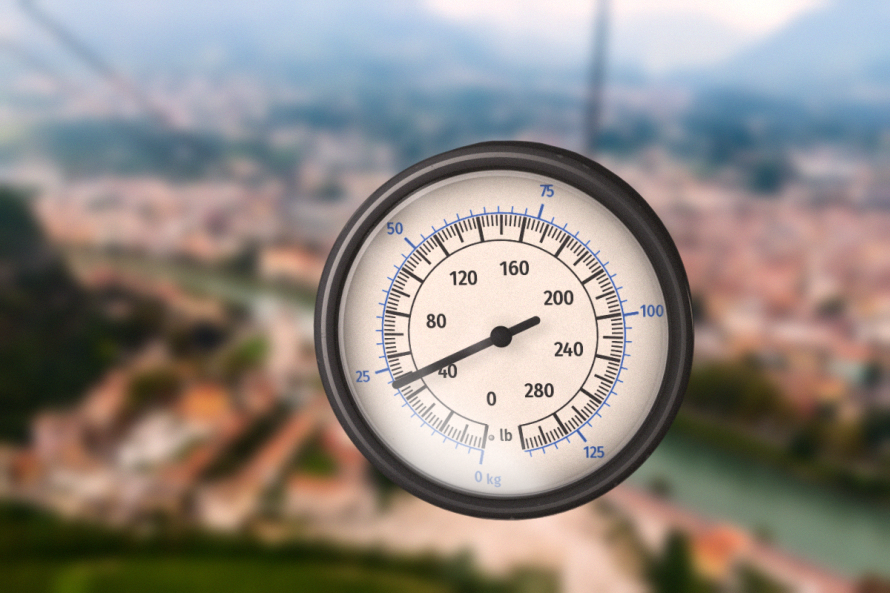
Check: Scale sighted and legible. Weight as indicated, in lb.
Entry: 48 lb
